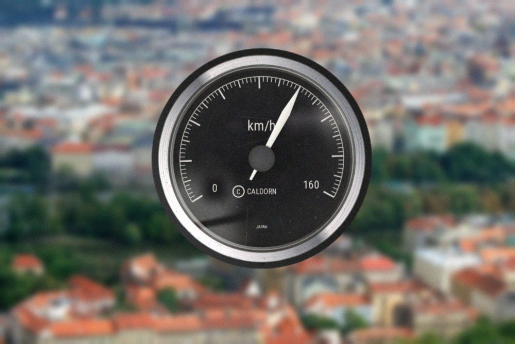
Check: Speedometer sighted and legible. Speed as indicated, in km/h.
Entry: 100 km/h
